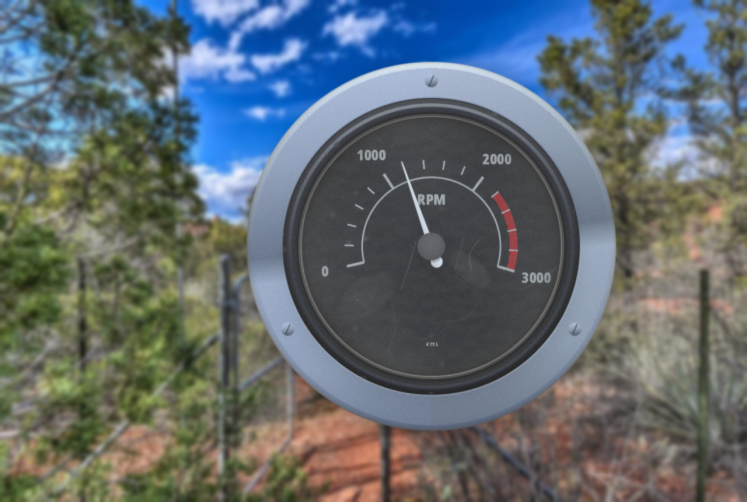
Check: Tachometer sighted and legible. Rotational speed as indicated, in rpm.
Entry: 1200 rpm
